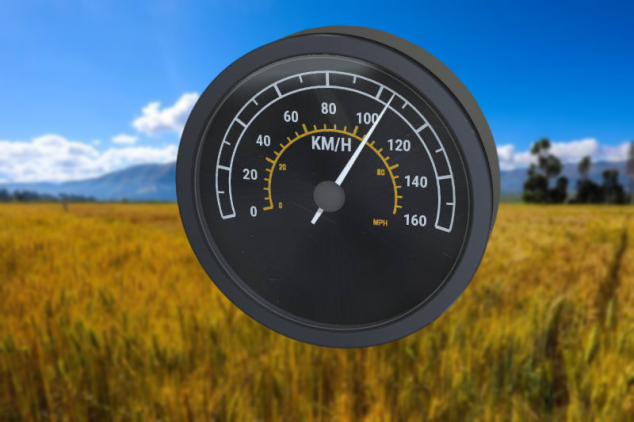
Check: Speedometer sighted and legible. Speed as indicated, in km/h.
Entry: 105 km/h
